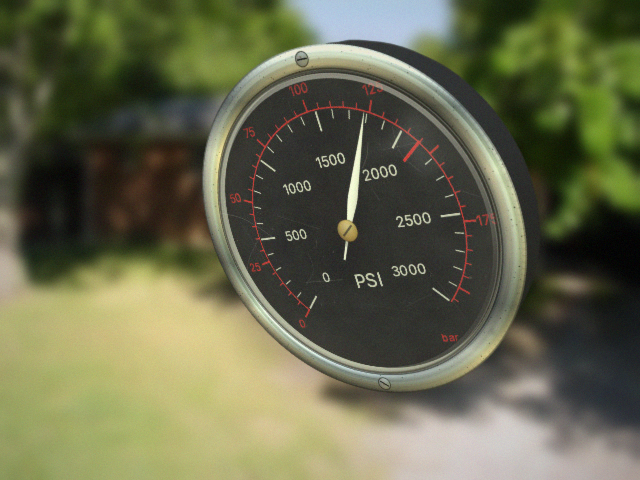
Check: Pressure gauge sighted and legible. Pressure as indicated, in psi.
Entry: 1800 psi
